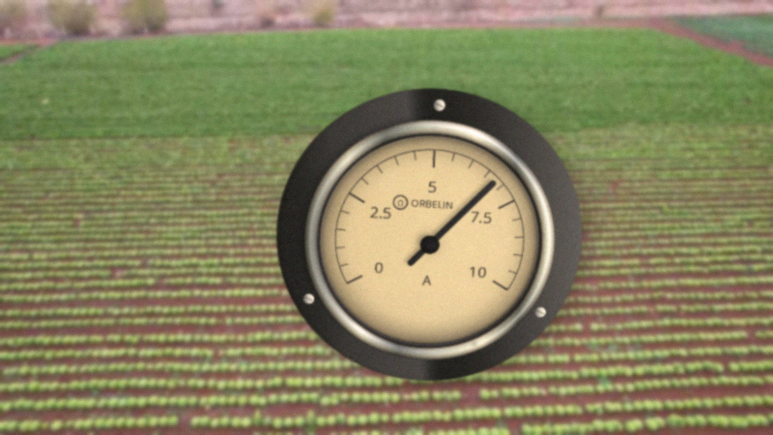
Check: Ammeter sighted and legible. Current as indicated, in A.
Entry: 6.75 A
